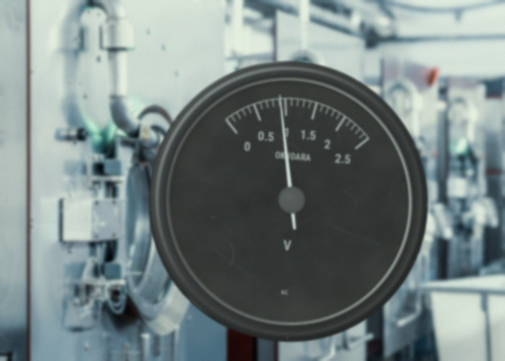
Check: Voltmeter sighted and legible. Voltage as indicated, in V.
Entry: 0.9 V
